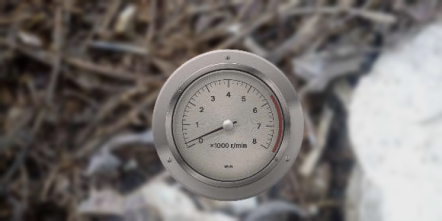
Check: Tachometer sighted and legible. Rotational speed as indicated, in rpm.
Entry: 200 rpm
